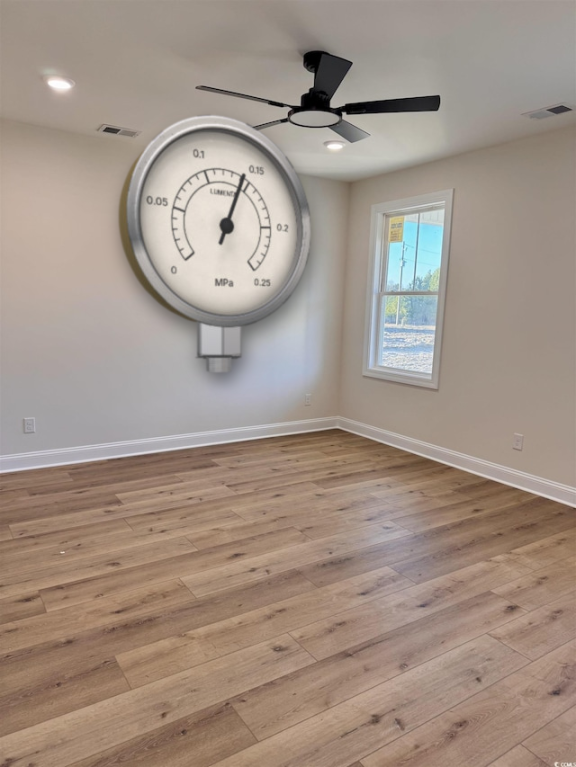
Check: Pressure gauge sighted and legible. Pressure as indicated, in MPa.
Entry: 0.14 MPa
